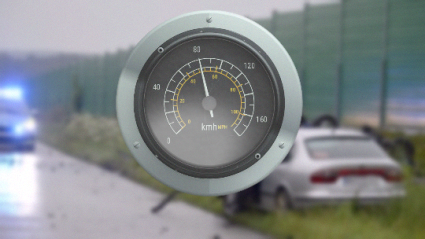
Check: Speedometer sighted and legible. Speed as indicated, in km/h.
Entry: 80 km/h
